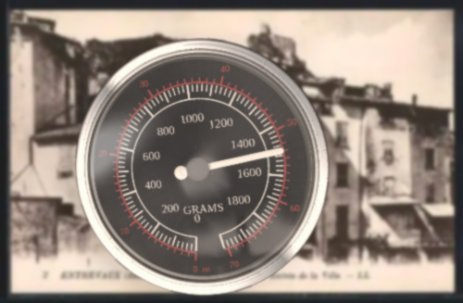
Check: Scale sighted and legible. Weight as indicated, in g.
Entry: 1500 g
